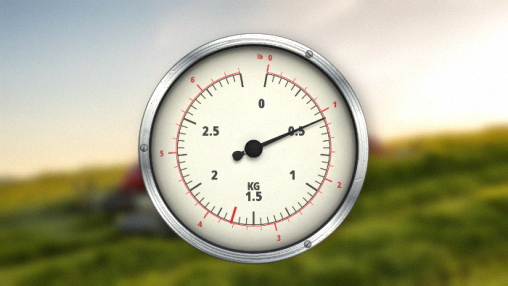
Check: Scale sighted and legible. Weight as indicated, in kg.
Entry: 0.5 kg
